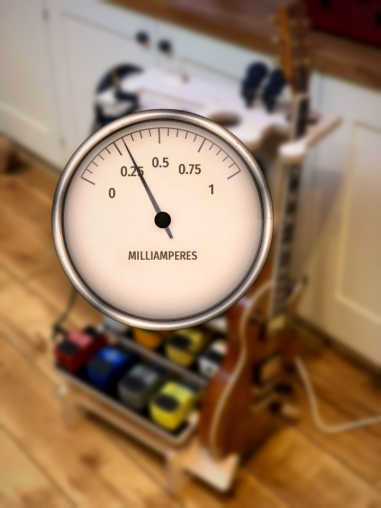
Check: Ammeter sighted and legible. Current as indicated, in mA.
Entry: 0.3 mA
